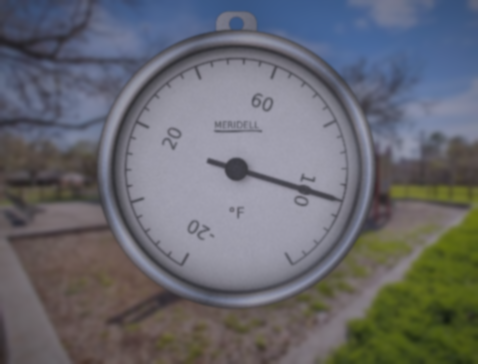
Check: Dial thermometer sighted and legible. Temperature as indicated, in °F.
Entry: 100 °F
